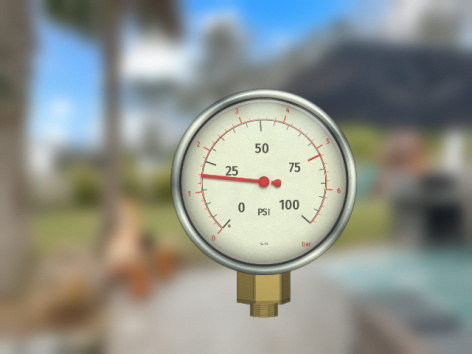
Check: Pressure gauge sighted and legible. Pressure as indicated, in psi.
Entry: 20 psi
